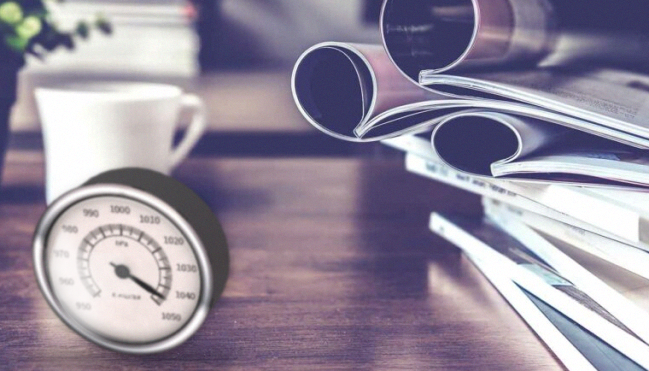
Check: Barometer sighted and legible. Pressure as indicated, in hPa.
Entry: 1045 hPa
